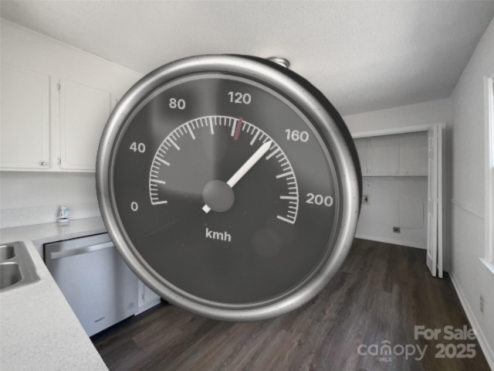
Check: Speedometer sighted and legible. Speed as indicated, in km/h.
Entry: 152 km/h
